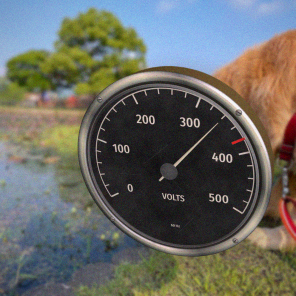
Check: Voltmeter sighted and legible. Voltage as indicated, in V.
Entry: 340 V
